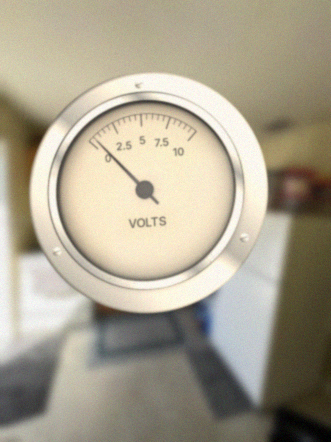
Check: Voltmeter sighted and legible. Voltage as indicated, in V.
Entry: 0.5 V
